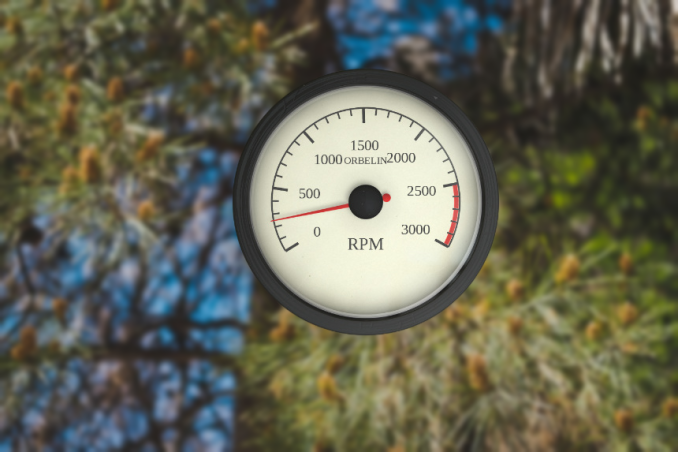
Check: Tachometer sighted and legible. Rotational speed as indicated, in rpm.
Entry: 250 rpm
